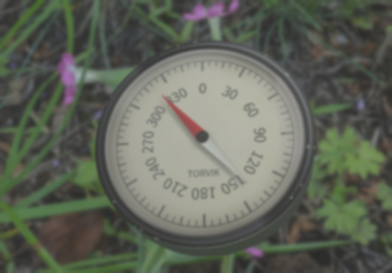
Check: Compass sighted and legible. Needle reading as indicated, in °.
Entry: 320 °
